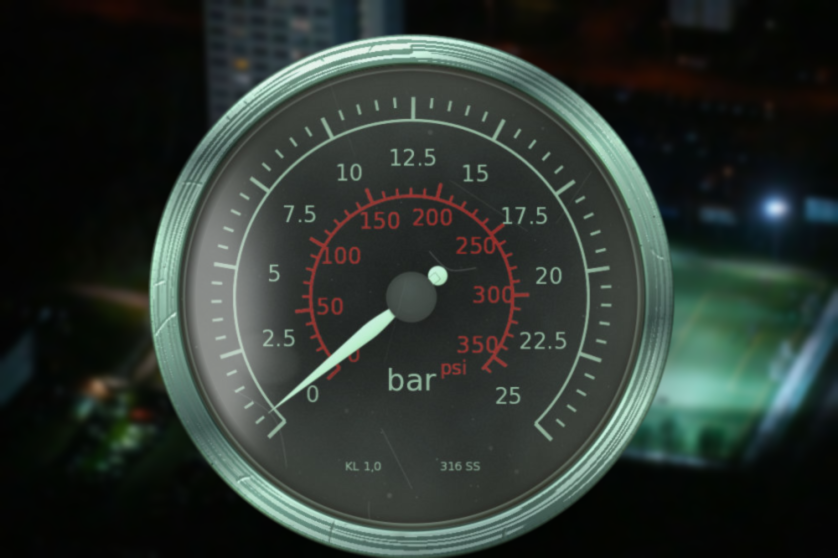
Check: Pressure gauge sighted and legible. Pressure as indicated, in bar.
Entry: 0.5 bar
